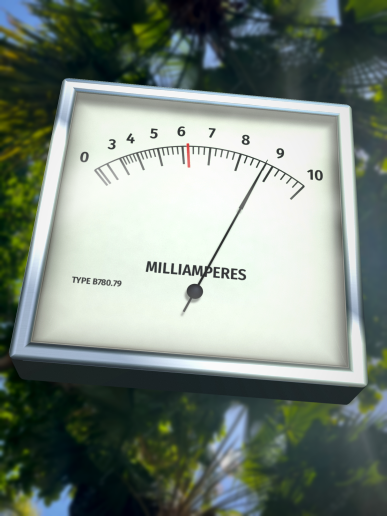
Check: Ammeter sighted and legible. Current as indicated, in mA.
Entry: 8.8 mA
